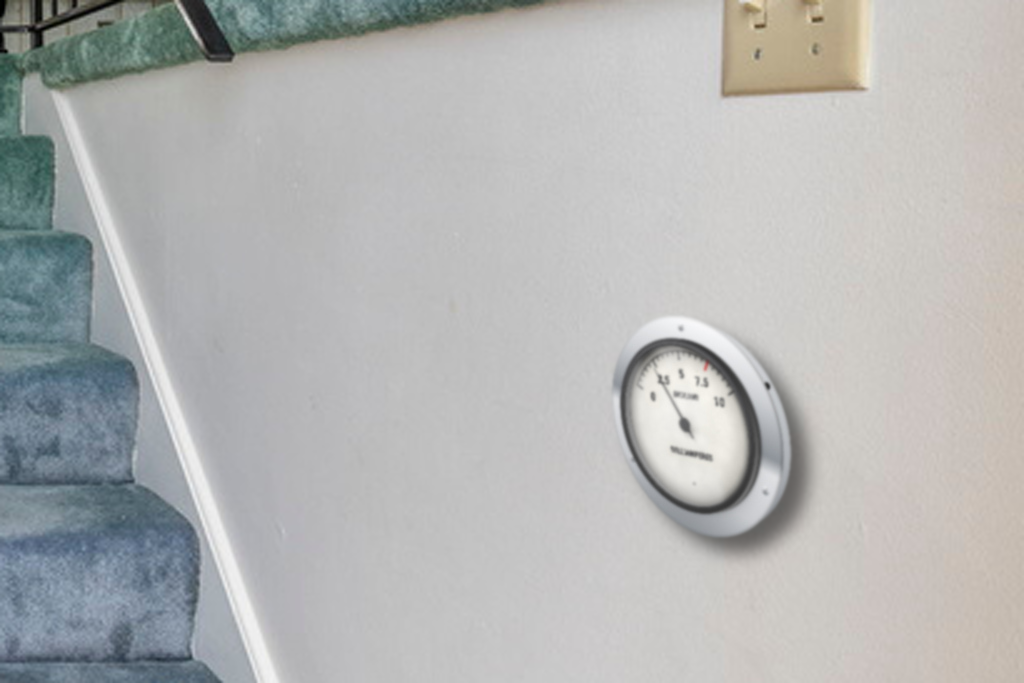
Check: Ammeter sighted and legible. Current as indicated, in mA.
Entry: 2.5 mA
